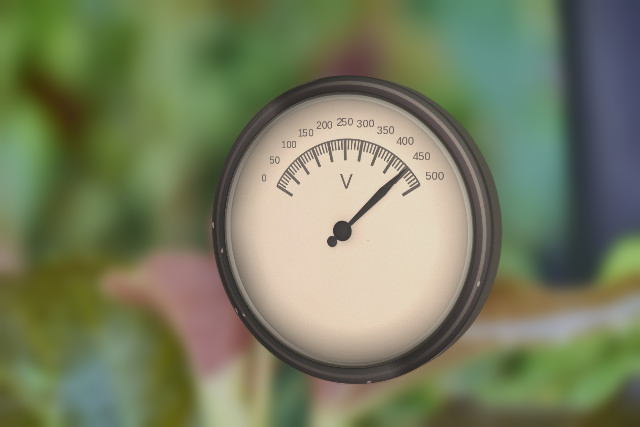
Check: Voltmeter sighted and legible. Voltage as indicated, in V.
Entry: 450 V
